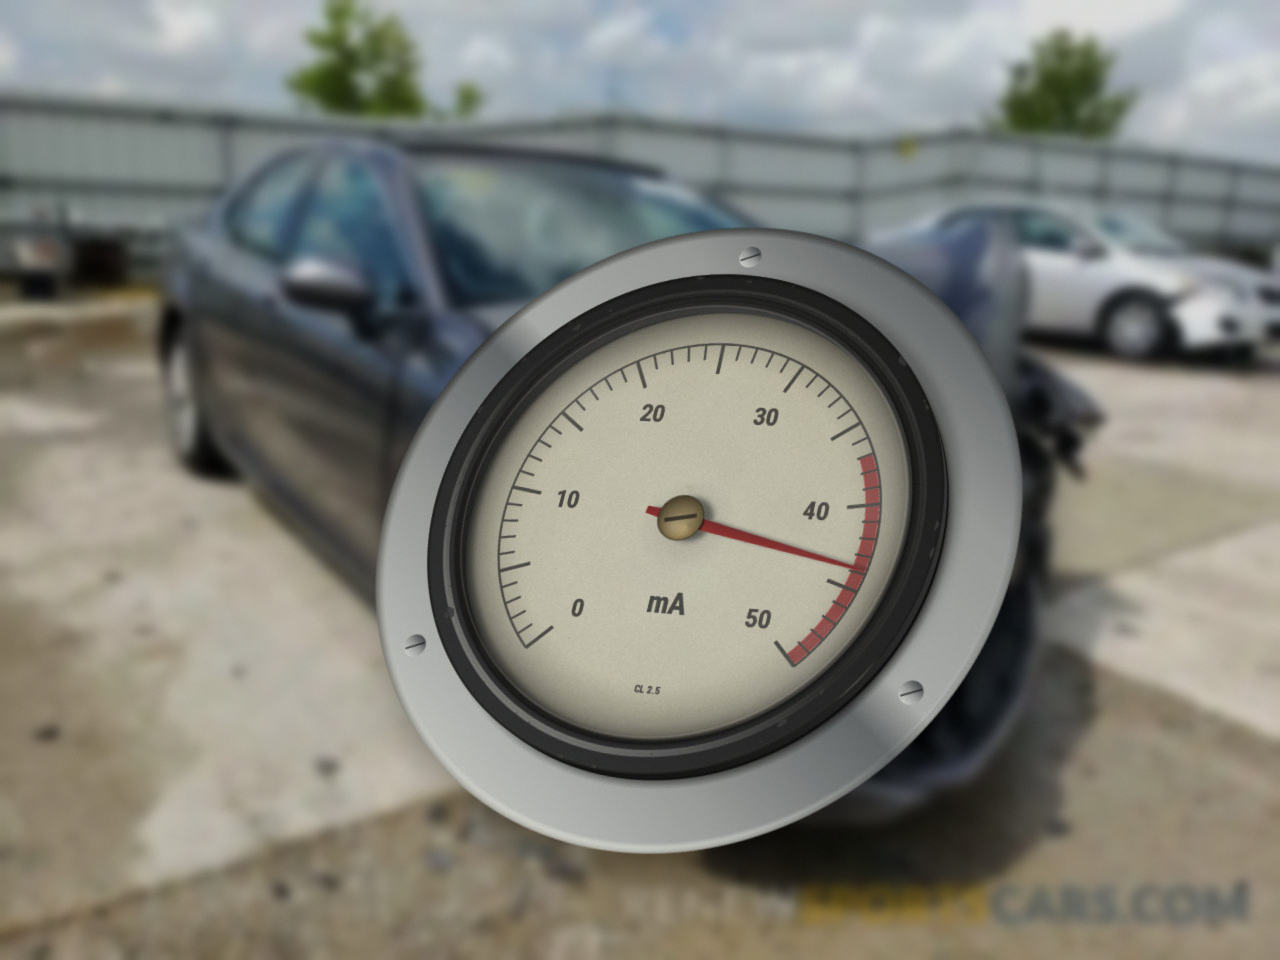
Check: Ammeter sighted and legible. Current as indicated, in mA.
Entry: 44 mA
